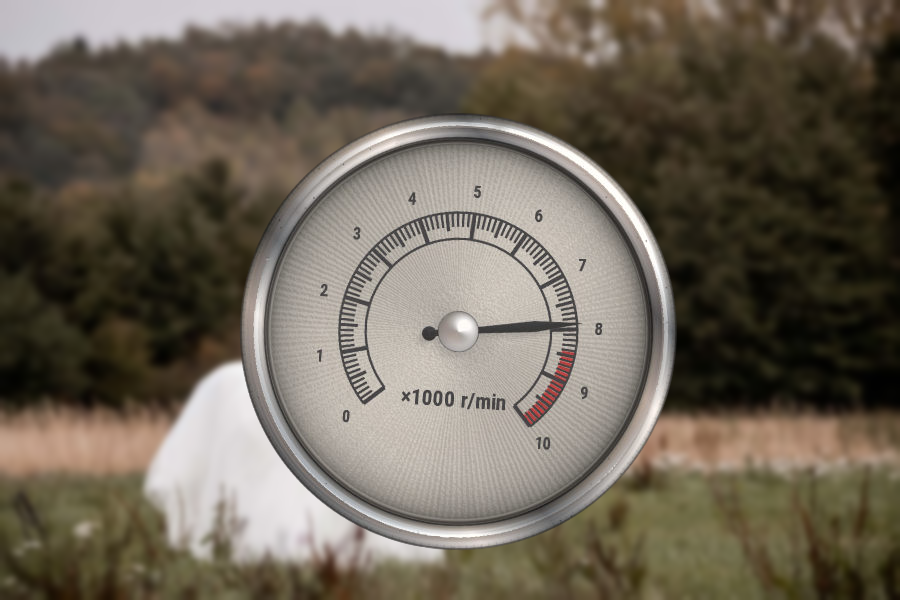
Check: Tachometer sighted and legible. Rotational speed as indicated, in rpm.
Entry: 7900 rpm
